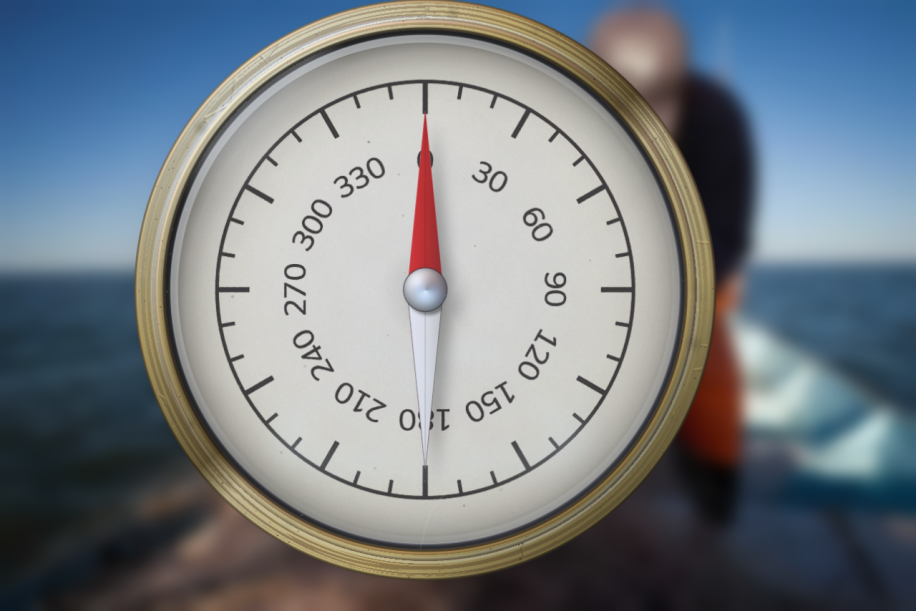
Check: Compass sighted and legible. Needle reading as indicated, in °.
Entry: 0 °
